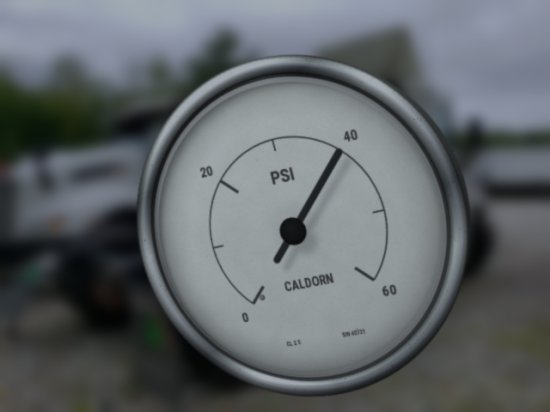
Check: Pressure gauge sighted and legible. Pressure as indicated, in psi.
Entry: 40 psi
